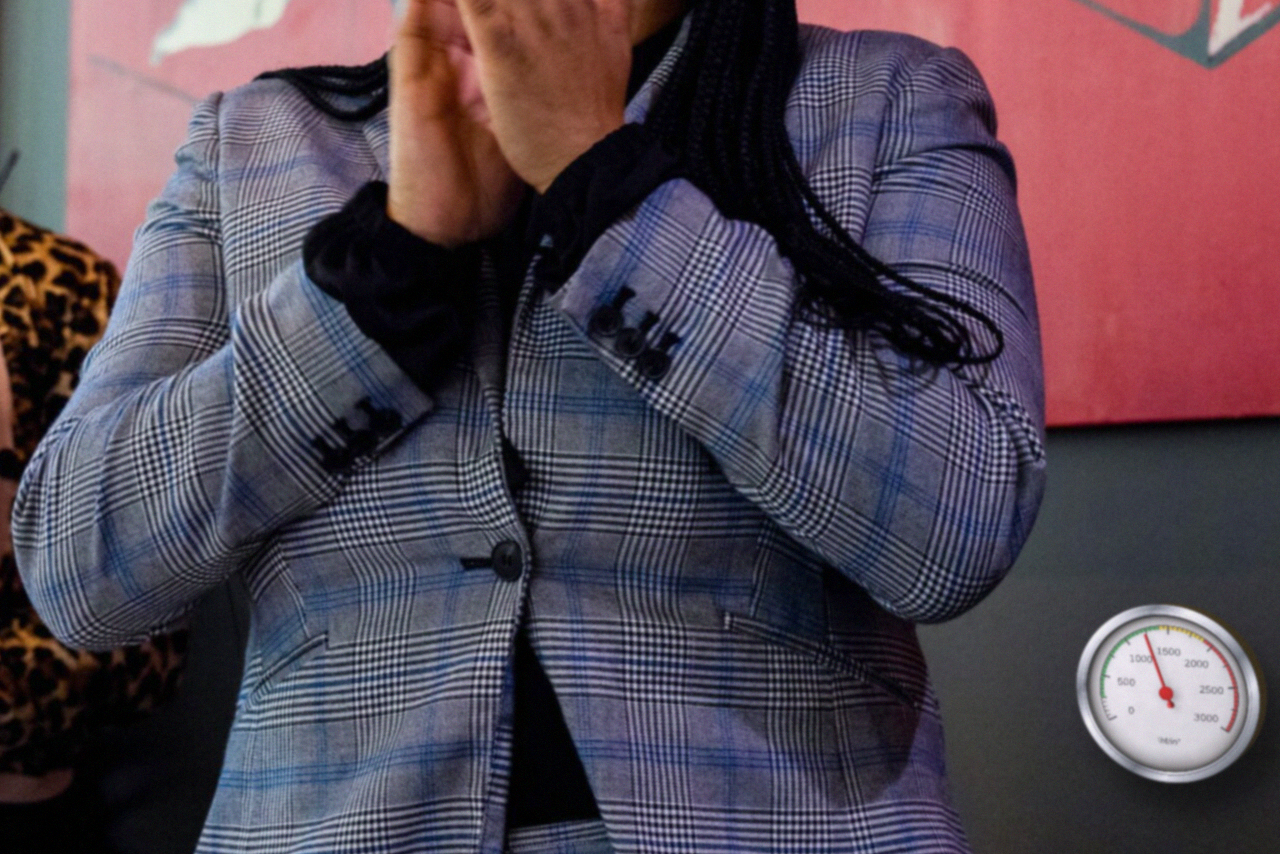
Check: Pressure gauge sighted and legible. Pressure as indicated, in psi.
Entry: 1250 psi
